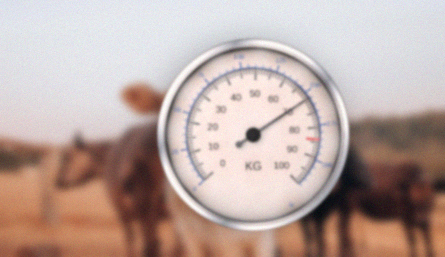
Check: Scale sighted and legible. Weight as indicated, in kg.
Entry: 70 kg
